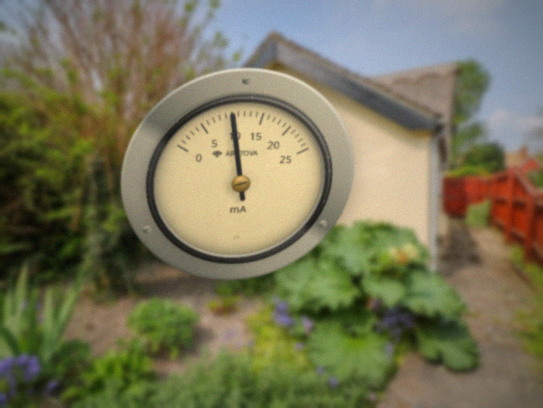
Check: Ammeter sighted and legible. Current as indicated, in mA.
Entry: 10 mA
